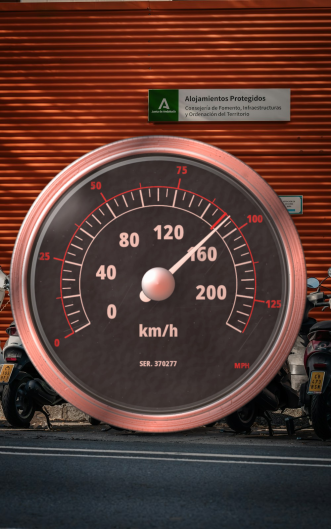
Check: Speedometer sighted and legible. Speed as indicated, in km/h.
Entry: 152.5 km/h
